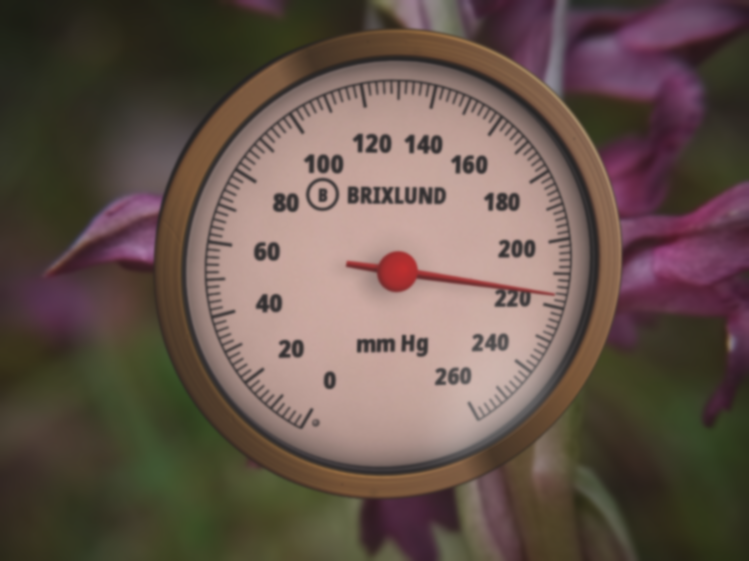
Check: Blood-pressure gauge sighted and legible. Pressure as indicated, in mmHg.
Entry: 216 mmHg
